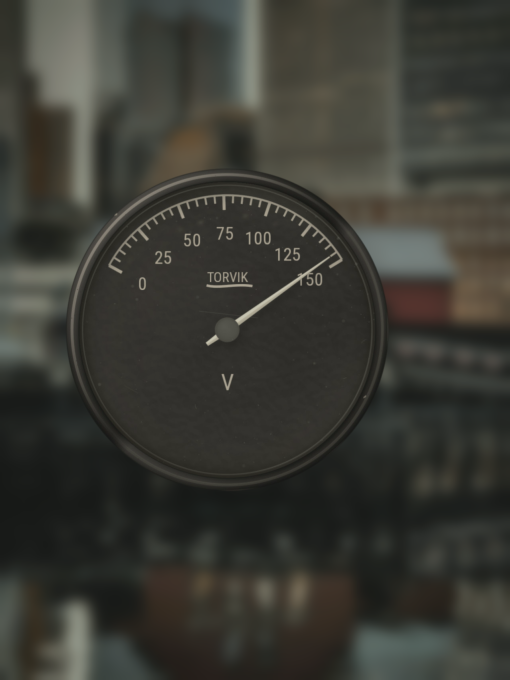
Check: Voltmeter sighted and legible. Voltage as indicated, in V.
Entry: 145 V
